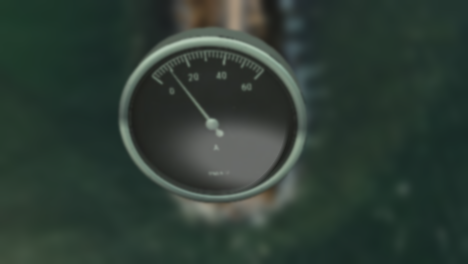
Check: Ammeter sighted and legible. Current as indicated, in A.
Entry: 10 A
